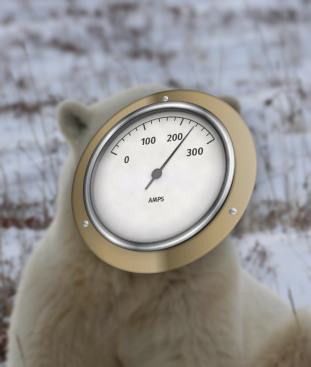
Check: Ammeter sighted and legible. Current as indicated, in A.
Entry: 240 A
